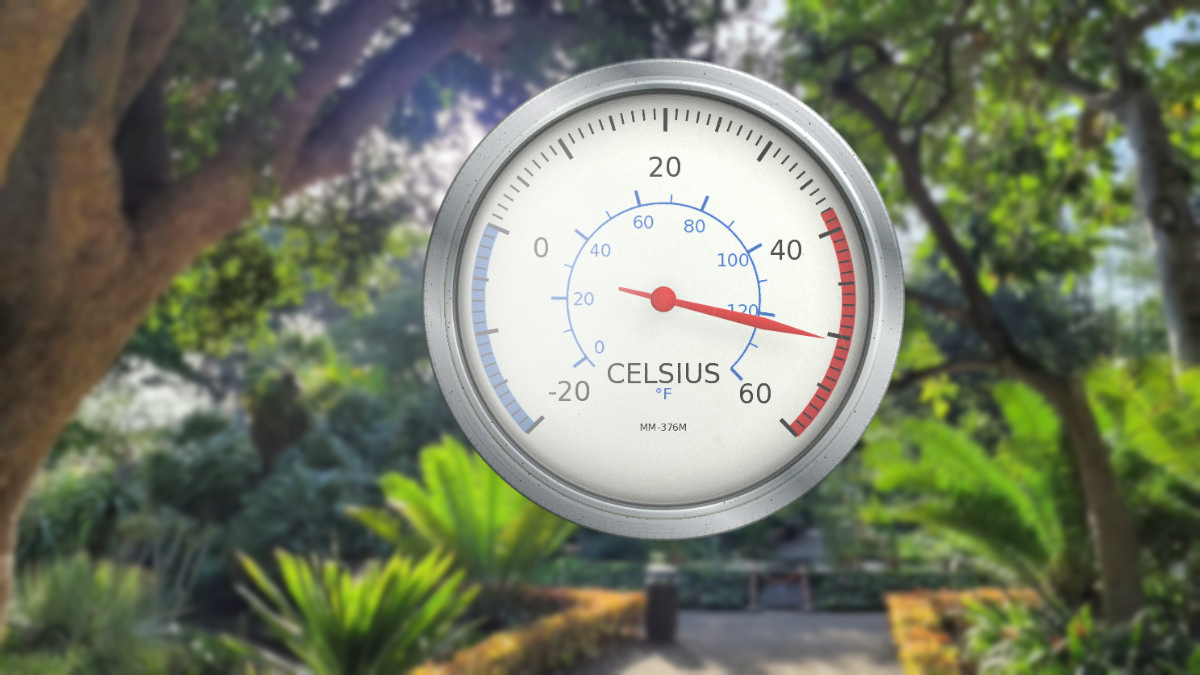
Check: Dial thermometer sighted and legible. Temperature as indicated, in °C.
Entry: 50.5 °C
